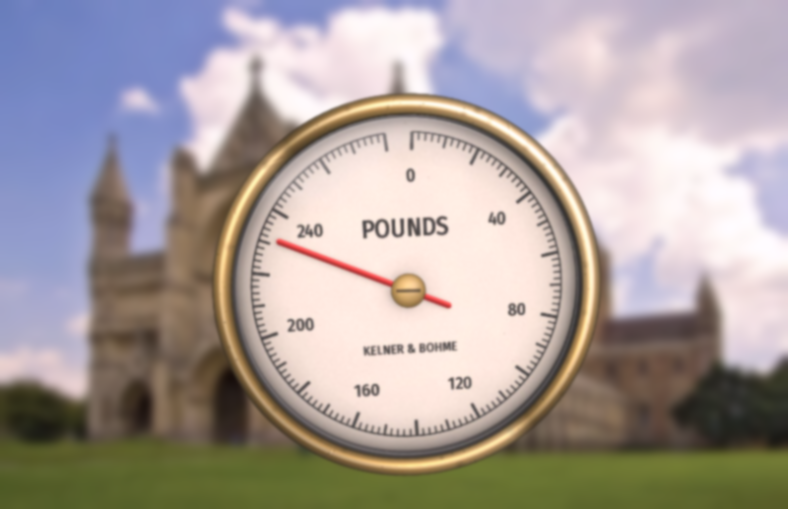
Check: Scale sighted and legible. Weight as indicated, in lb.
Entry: 232 lb
